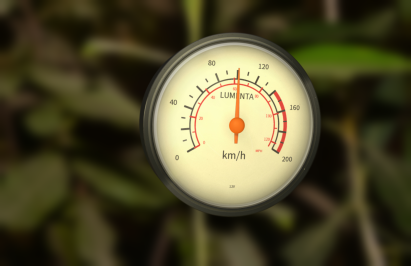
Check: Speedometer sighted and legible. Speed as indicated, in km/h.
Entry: 100 km/h
